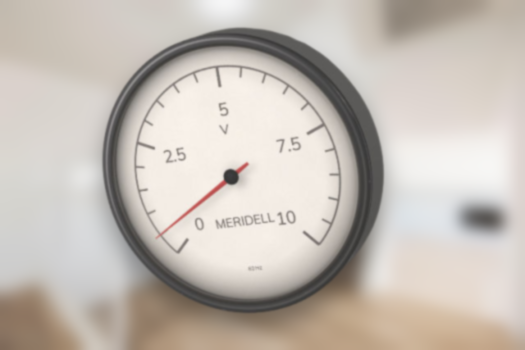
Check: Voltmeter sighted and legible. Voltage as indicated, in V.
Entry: 0.5 V
